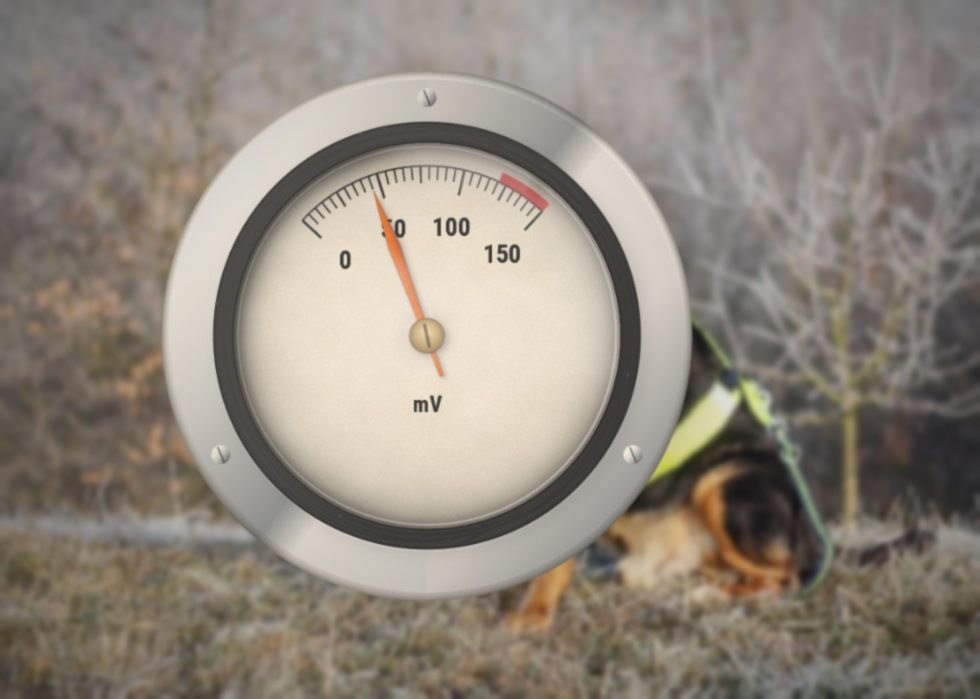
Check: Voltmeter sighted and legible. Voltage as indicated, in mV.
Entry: 45 mV
